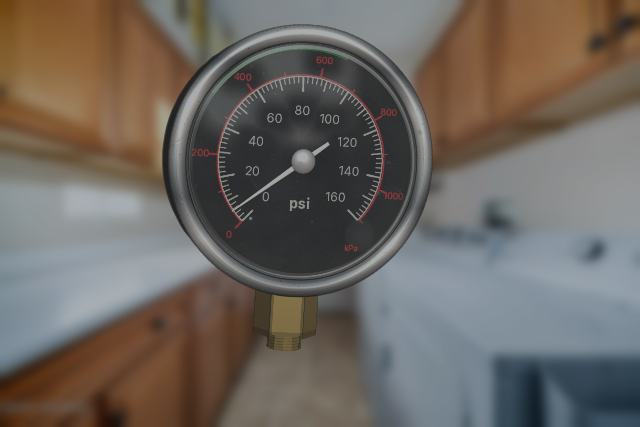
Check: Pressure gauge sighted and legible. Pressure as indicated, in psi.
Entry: 6 psi
